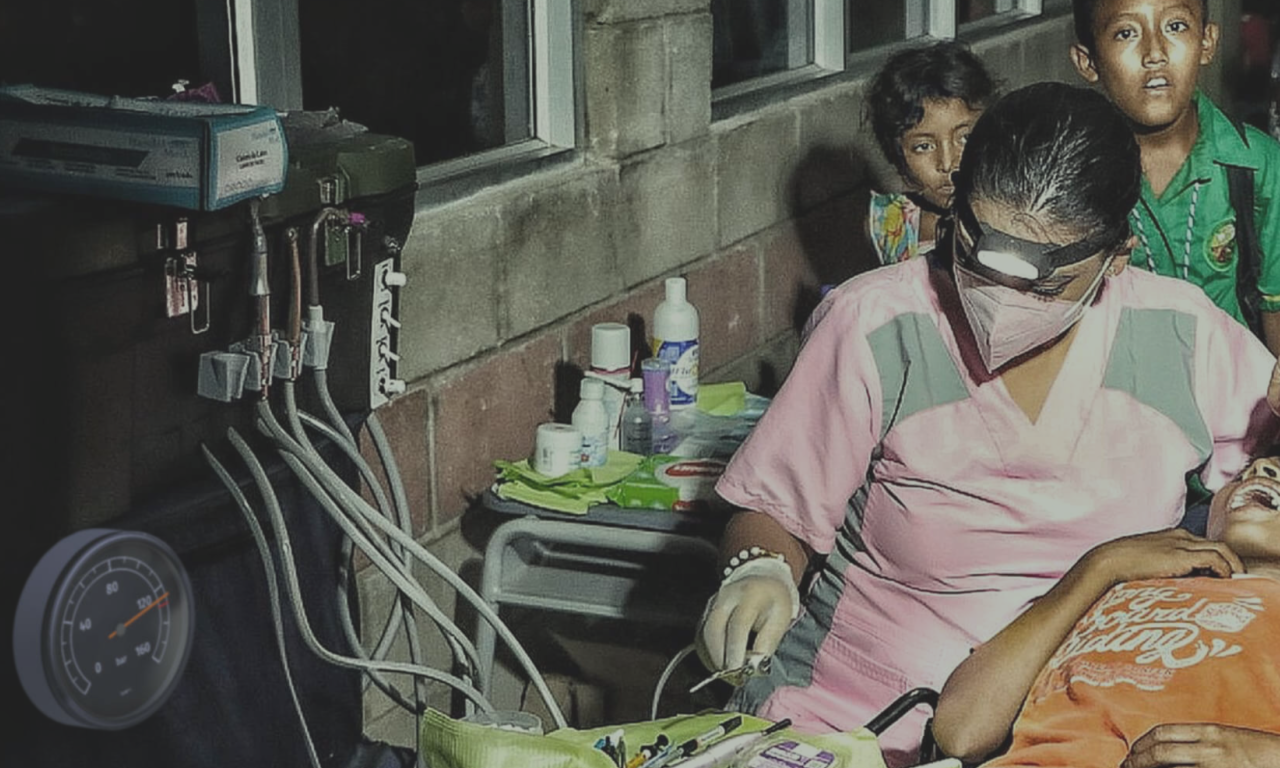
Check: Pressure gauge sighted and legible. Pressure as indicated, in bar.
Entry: 125 bar
